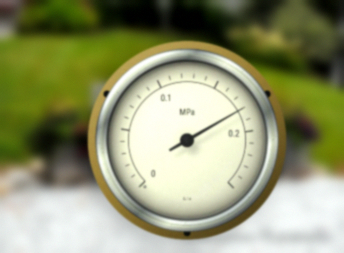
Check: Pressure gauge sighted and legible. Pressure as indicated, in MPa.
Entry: 0.18 MPa
